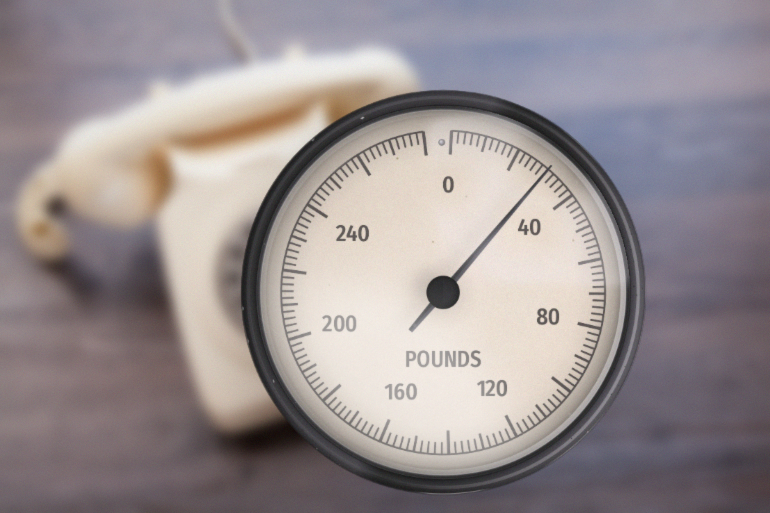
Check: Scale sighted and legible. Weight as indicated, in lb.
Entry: 30 lb
